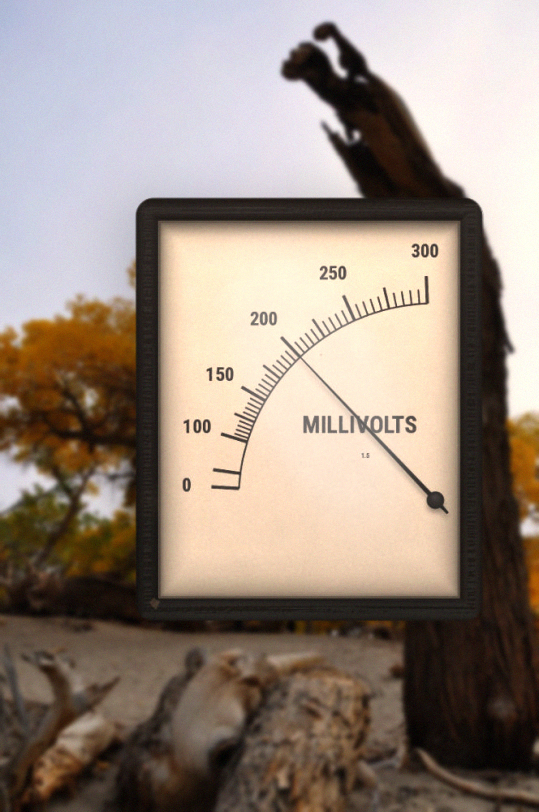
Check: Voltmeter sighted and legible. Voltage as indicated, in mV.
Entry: 200 mV
